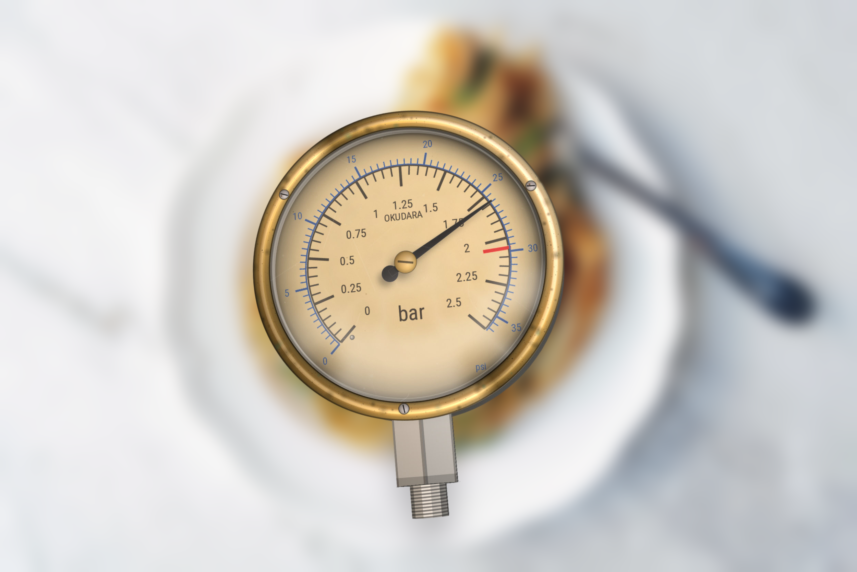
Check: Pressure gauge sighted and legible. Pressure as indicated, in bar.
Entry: 1.8 bar
